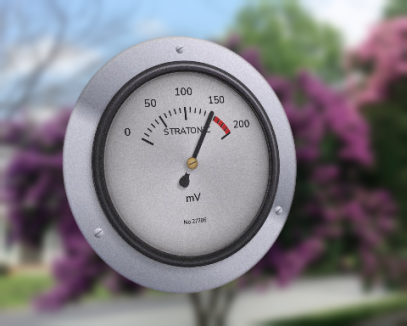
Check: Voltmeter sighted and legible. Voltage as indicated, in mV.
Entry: 150 mV
